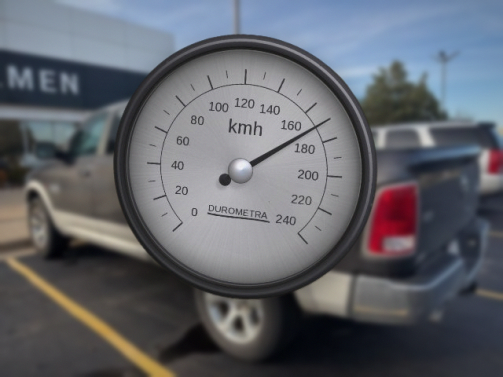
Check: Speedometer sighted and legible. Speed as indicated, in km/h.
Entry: 170 km/h
